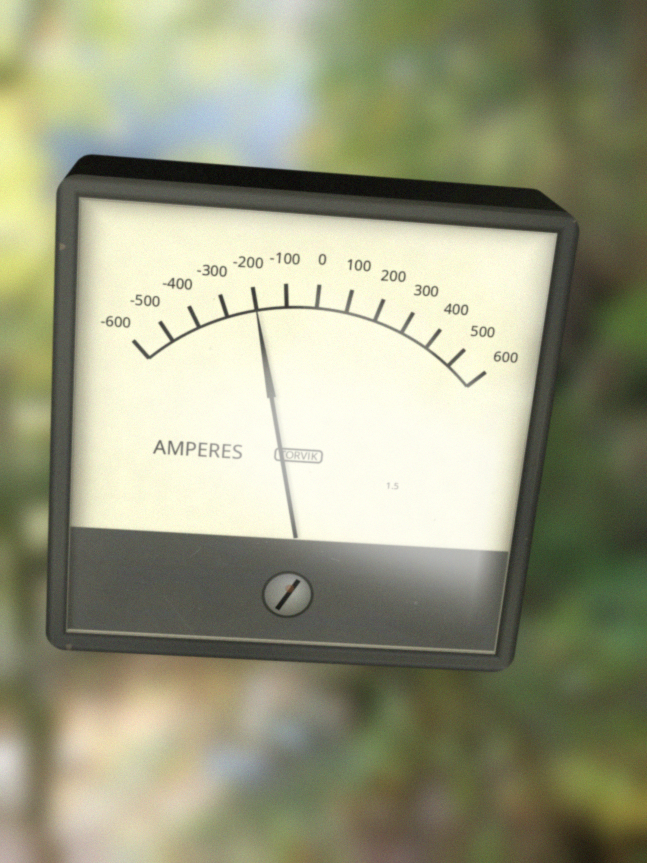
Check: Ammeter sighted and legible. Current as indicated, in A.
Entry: -200 A
